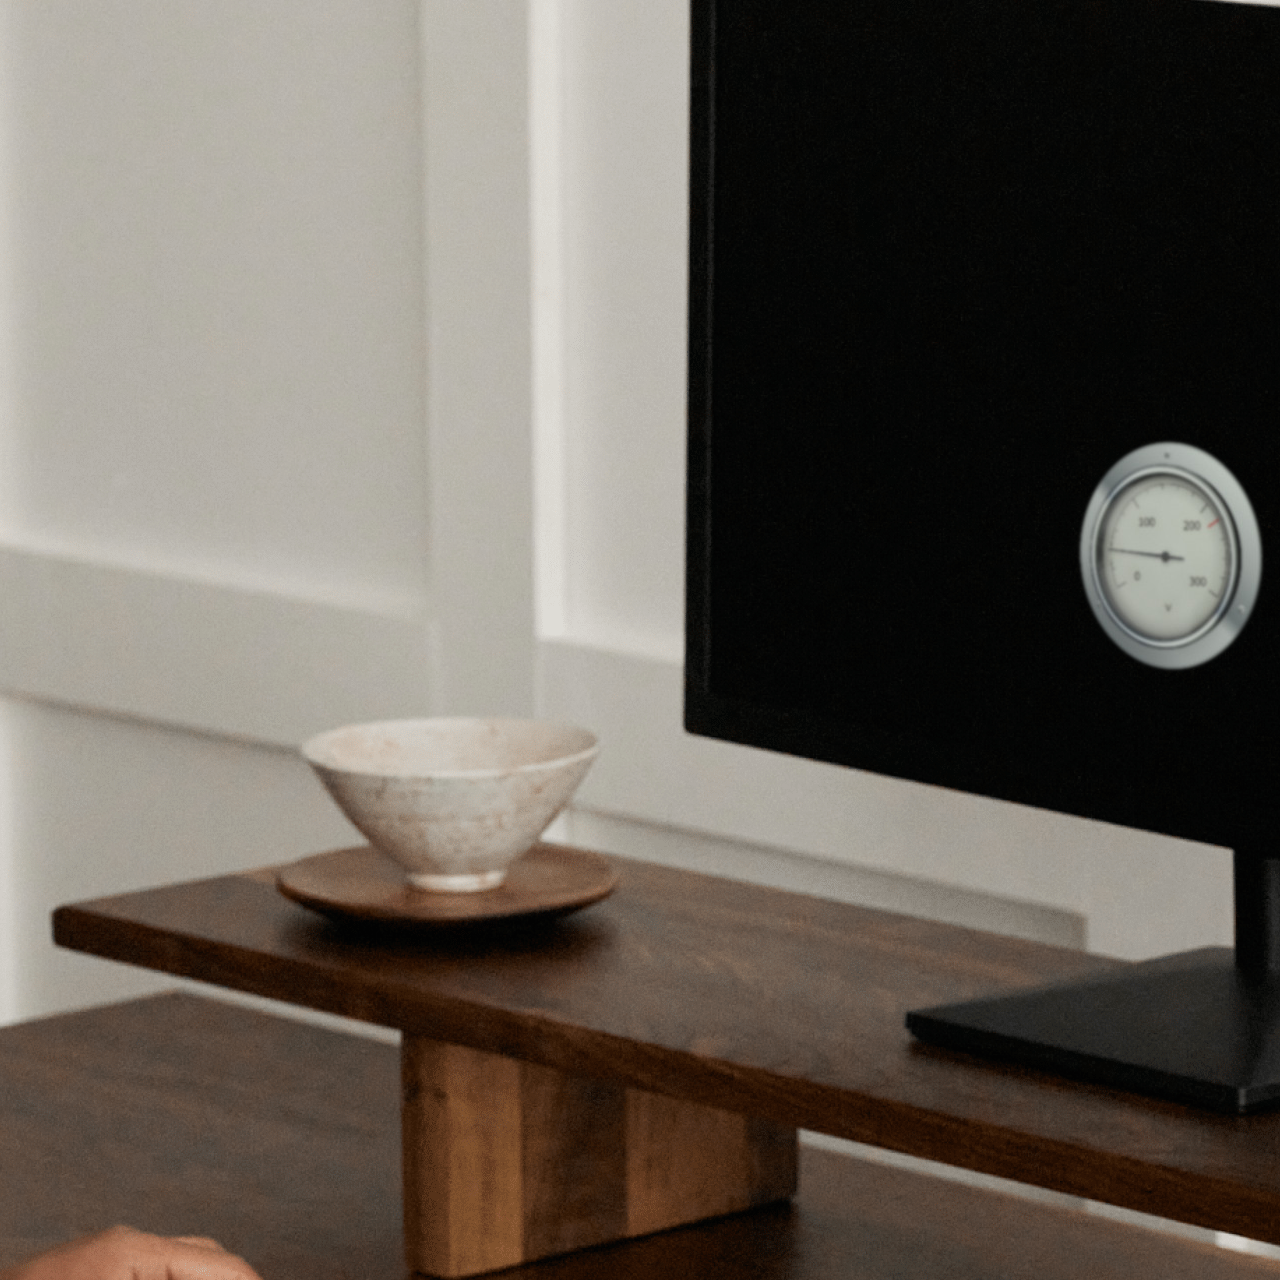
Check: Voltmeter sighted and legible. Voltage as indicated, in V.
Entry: 40 V
